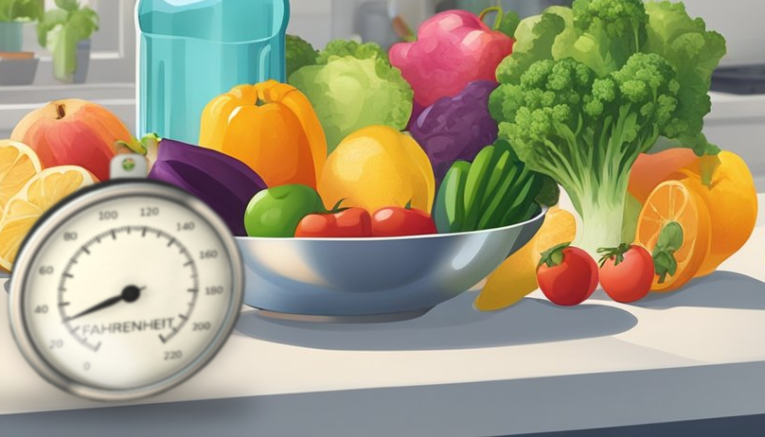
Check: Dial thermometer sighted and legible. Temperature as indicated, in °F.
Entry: 30 °F
